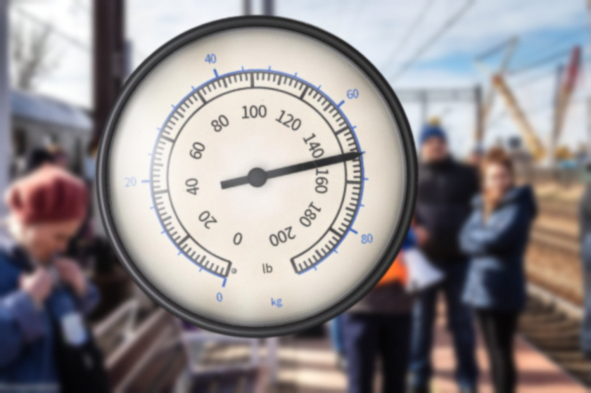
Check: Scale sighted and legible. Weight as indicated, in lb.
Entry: 150 lb
